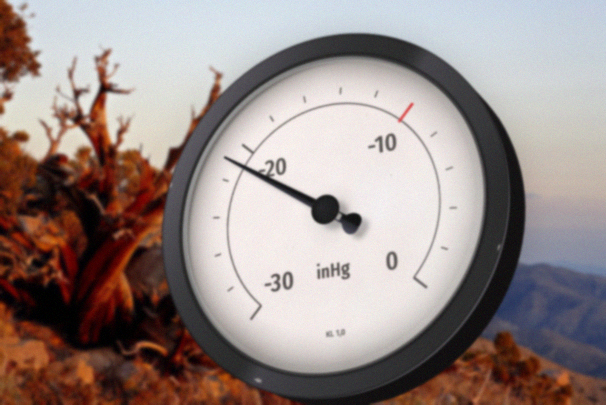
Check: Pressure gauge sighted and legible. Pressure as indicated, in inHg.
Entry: -21 inHg
